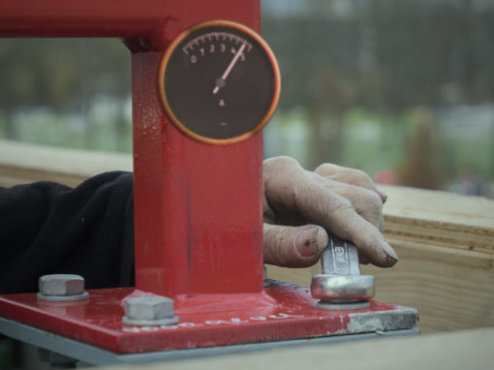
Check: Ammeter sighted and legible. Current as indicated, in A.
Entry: 4.5 A
